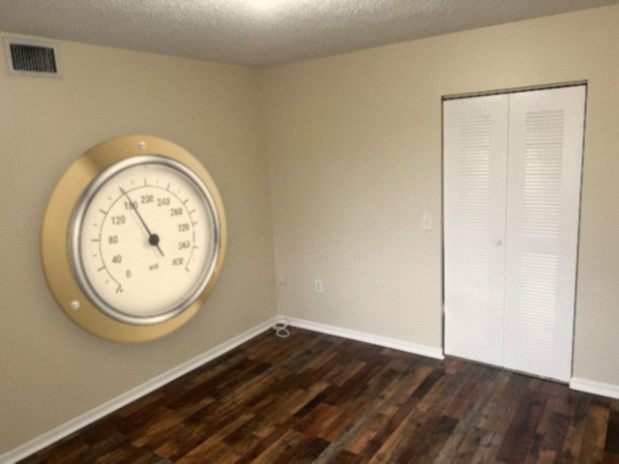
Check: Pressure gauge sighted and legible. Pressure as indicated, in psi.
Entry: 160 psi
